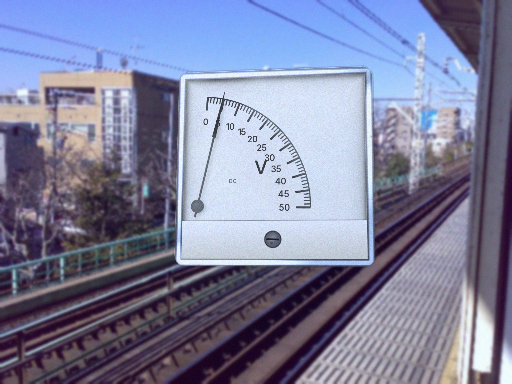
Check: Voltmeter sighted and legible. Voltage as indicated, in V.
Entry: 5 V
